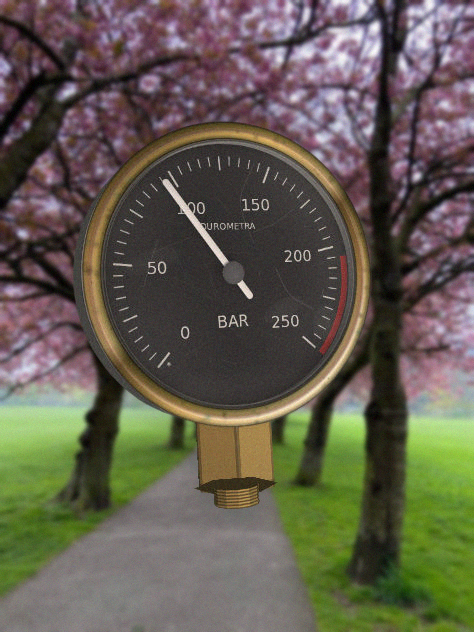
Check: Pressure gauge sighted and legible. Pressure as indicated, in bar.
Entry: 95 bar
